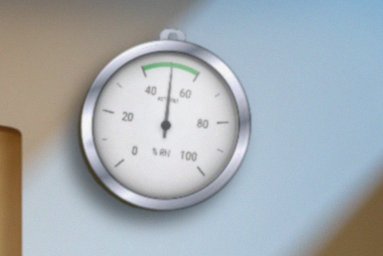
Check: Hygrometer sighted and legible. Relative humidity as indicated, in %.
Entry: 50 %
